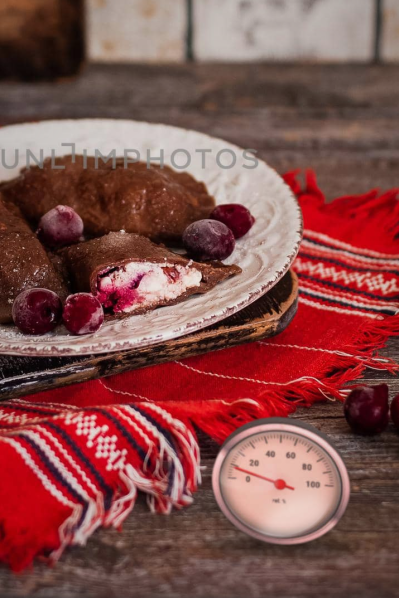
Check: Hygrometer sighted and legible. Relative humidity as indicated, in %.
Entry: 10 %
